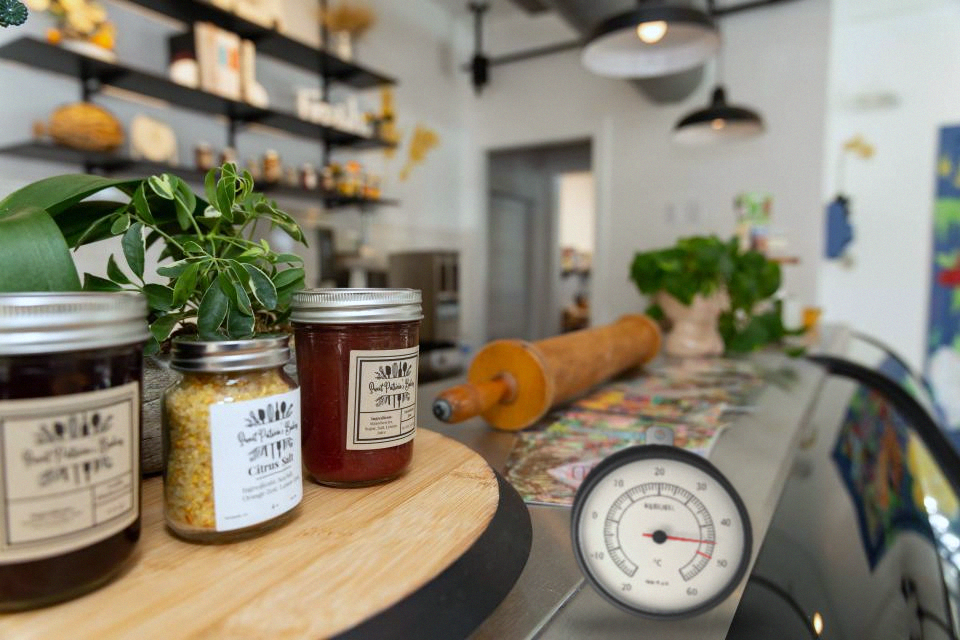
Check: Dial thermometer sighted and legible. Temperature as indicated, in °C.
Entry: 45 °C
